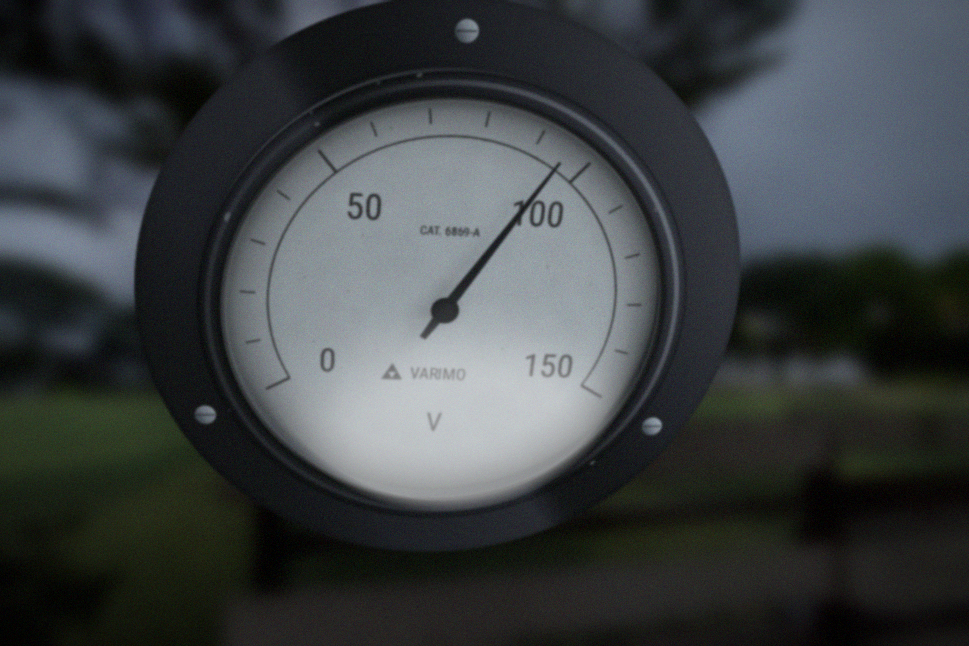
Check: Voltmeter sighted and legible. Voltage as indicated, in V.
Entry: 95 V
